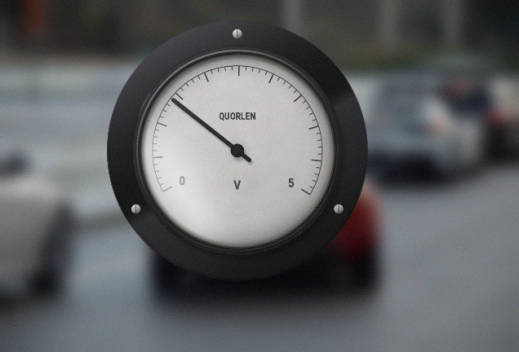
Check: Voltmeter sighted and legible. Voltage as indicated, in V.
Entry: 1.4 V
